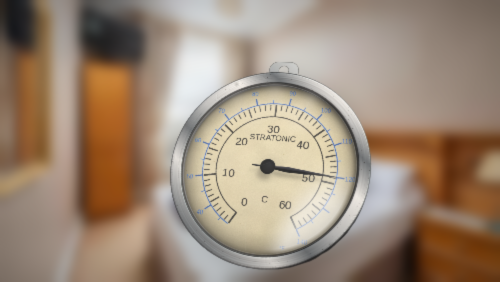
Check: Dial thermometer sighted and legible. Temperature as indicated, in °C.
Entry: 49 °C
